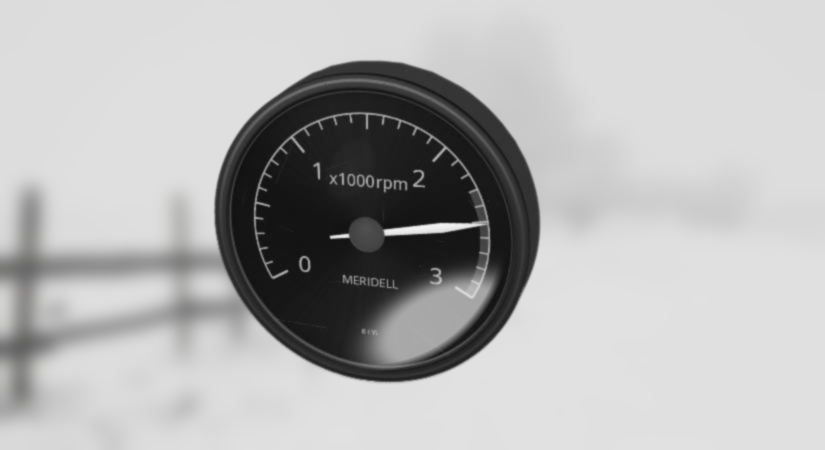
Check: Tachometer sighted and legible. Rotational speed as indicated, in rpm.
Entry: 2500 rpm
